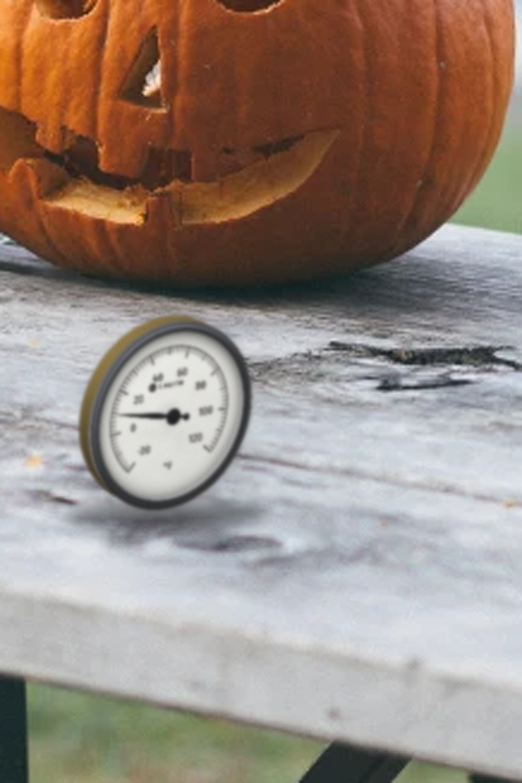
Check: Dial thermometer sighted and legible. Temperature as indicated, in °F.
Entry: 10 °F
